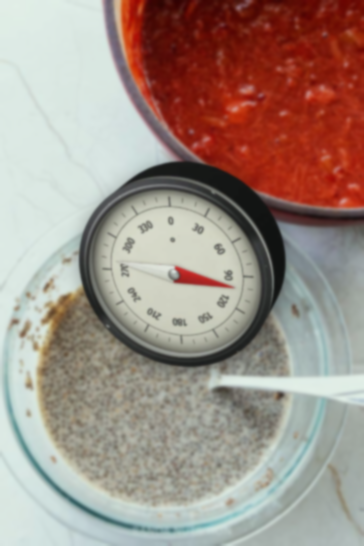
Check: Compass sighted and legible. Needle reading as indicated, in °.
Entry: 100 °
